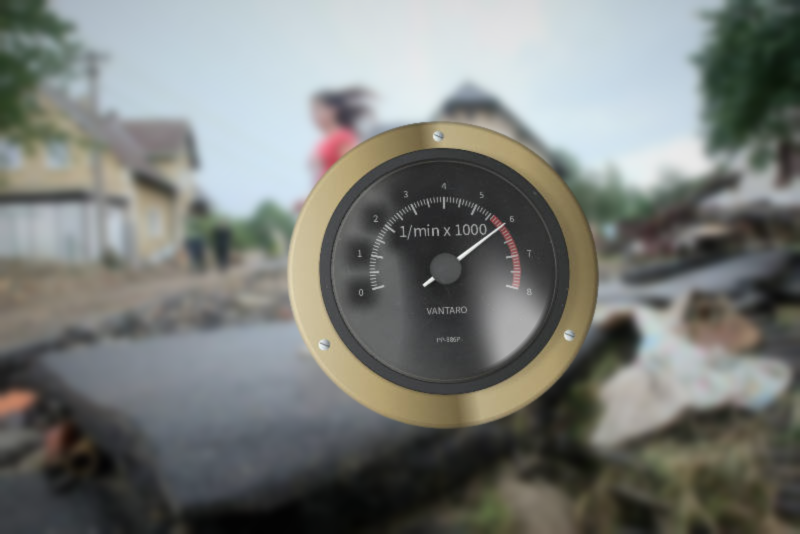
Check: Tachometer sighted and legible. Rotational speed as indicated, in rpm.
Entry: 6000 rpm
